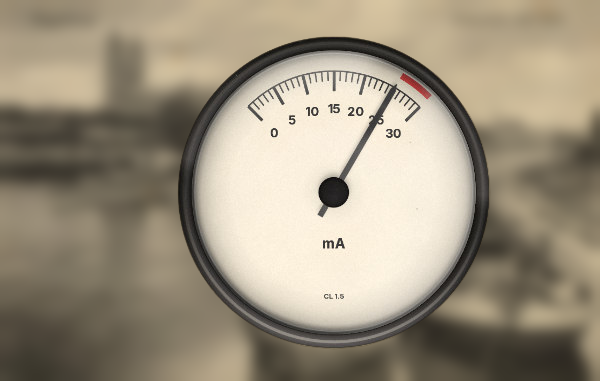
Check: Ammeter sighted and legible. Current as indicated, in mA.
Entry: 25 mA
